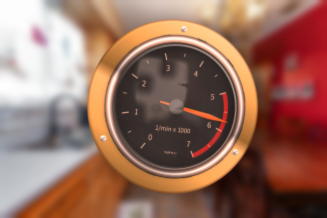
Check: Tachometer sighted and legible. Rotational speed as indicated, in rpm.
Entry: 5750 rpm
